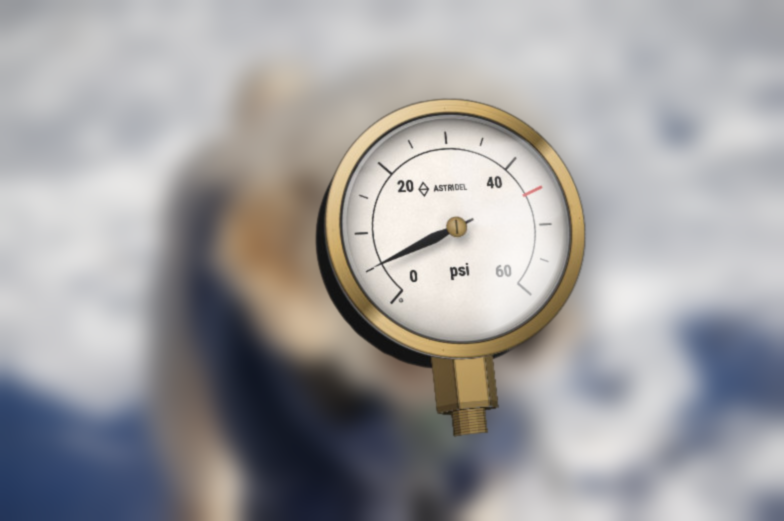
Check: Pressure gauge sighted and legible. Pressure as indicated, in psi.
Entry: 5 psi
